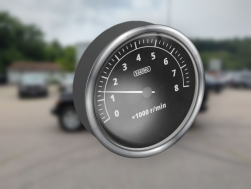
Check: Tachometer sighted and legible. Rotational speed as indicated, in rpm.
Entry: 1400 rpm
